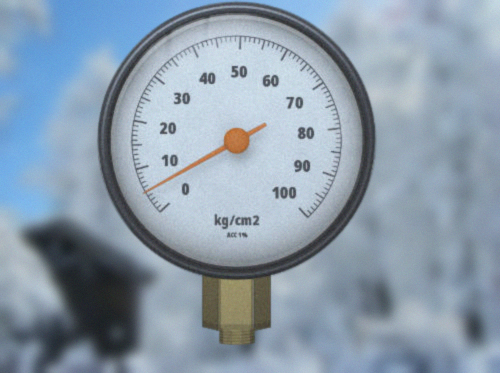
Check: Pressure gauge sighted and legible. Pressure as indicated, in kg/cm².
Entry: 5 kg/cm²
